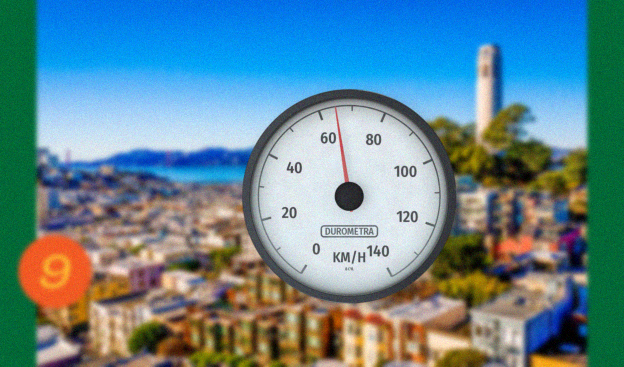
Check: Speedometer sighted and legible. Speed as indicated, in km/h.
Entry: 65 km/h
